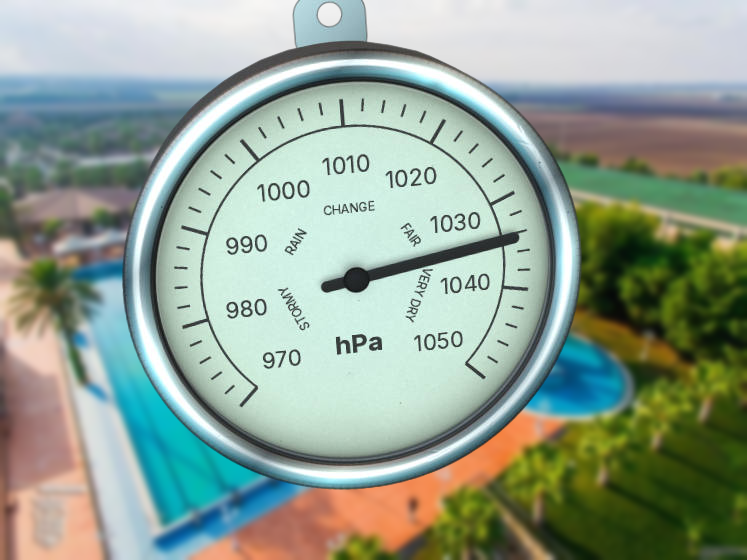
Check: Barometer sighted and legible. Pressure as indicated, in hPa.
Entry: 1034 hPa
